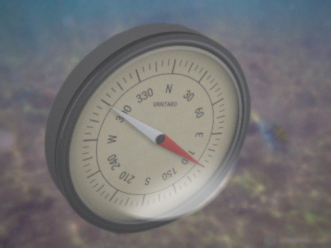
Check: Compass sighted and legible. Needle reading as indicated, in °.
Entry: 120 °
